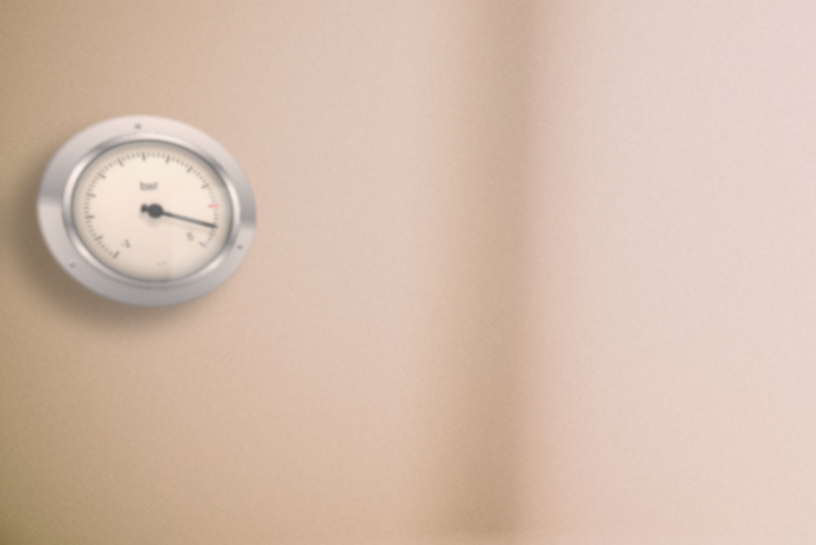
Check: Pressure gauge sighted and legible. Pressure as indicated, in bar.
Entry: 4.5 bar
